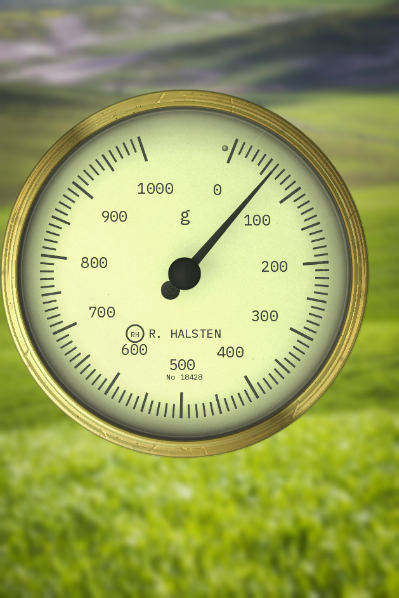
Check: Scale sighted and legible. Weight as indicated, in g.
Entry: 60 g
